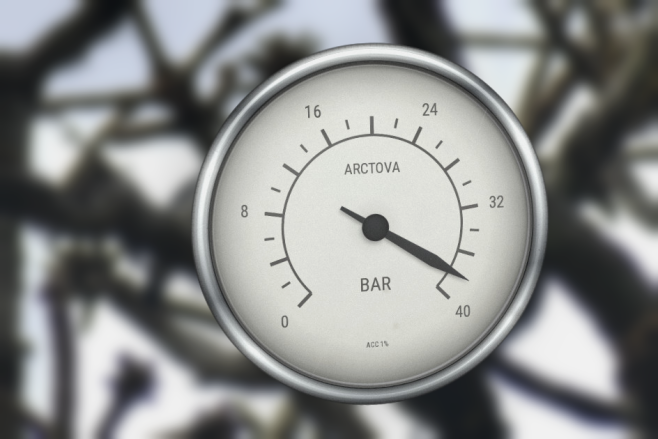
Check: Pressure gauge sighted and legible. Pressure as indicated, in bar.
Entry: 38 bar
